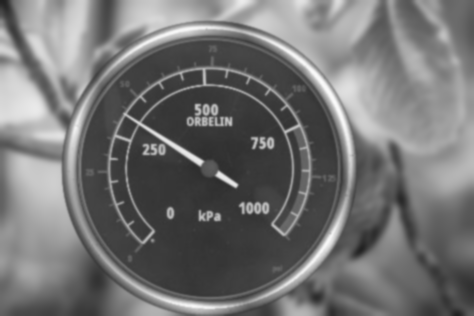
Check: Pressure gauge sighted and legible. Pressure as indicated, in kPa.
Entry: 300 kPa
